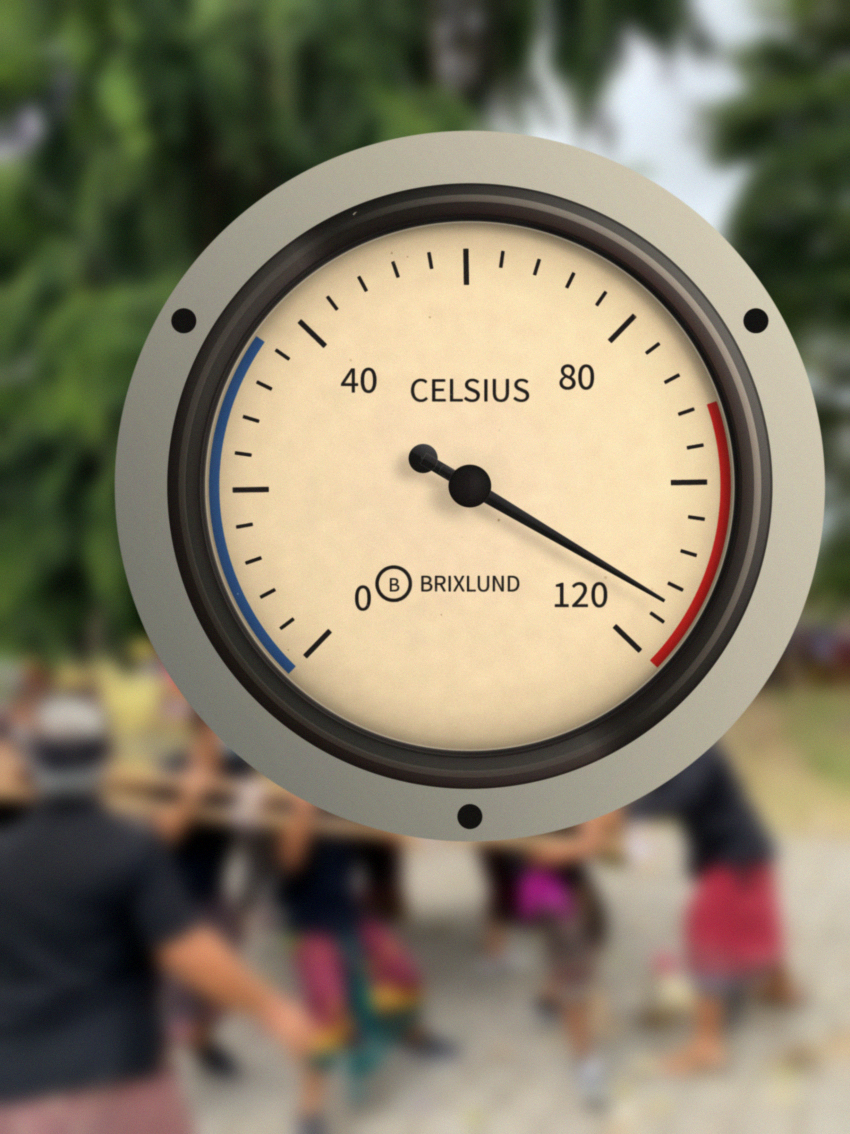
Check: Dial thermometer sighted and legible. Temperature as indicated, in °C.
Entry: 114 °C
